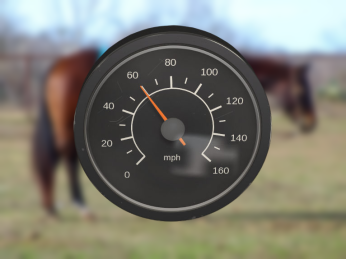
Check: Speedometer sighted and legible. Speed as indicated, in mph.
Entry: 60 mph
